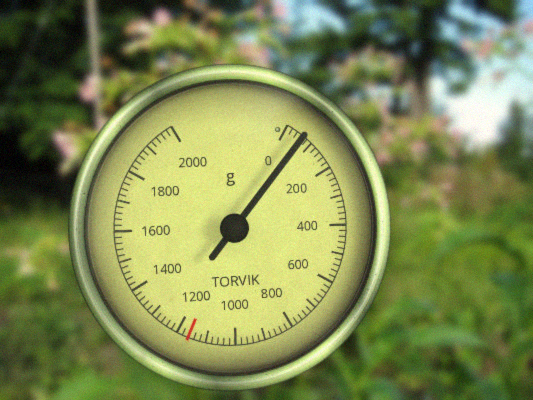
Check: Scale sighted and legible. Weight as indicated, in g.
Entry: 60 g
